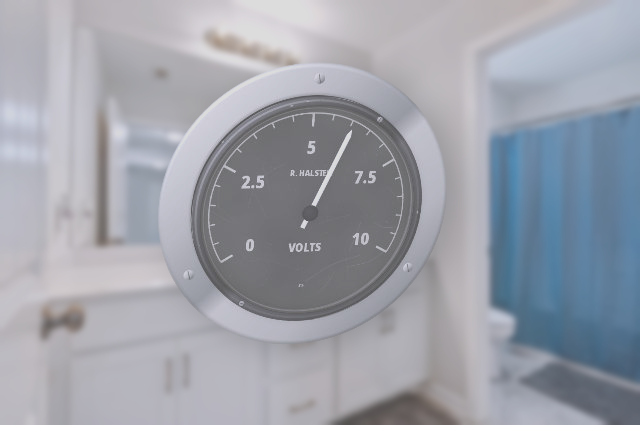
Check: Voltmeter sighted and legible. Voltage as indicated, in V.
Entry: 6 V
